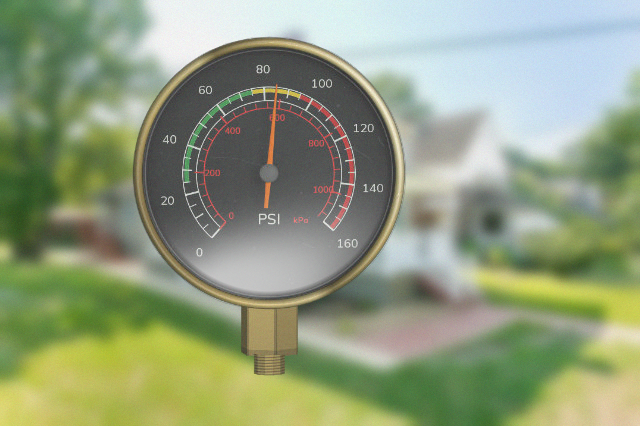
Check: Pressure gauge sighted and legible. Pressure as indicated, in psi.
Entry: 85 psi
